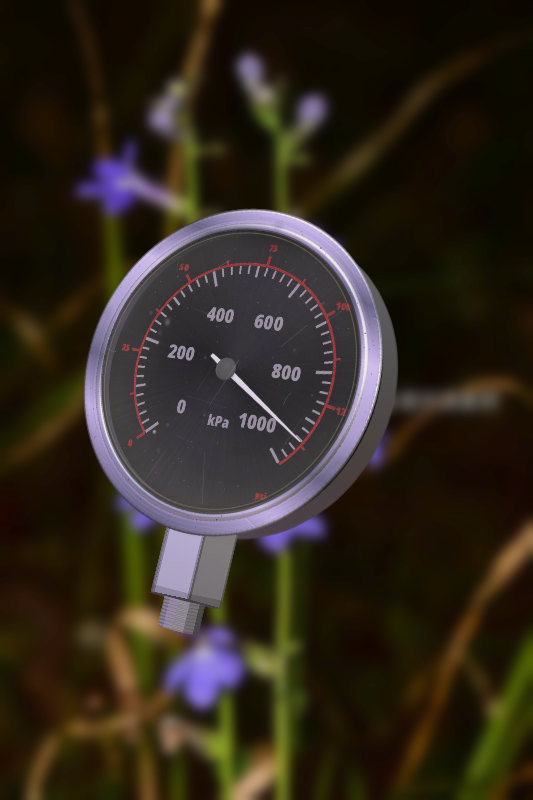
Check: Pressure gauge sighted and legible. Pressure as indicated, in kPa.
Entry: 940 kPa
